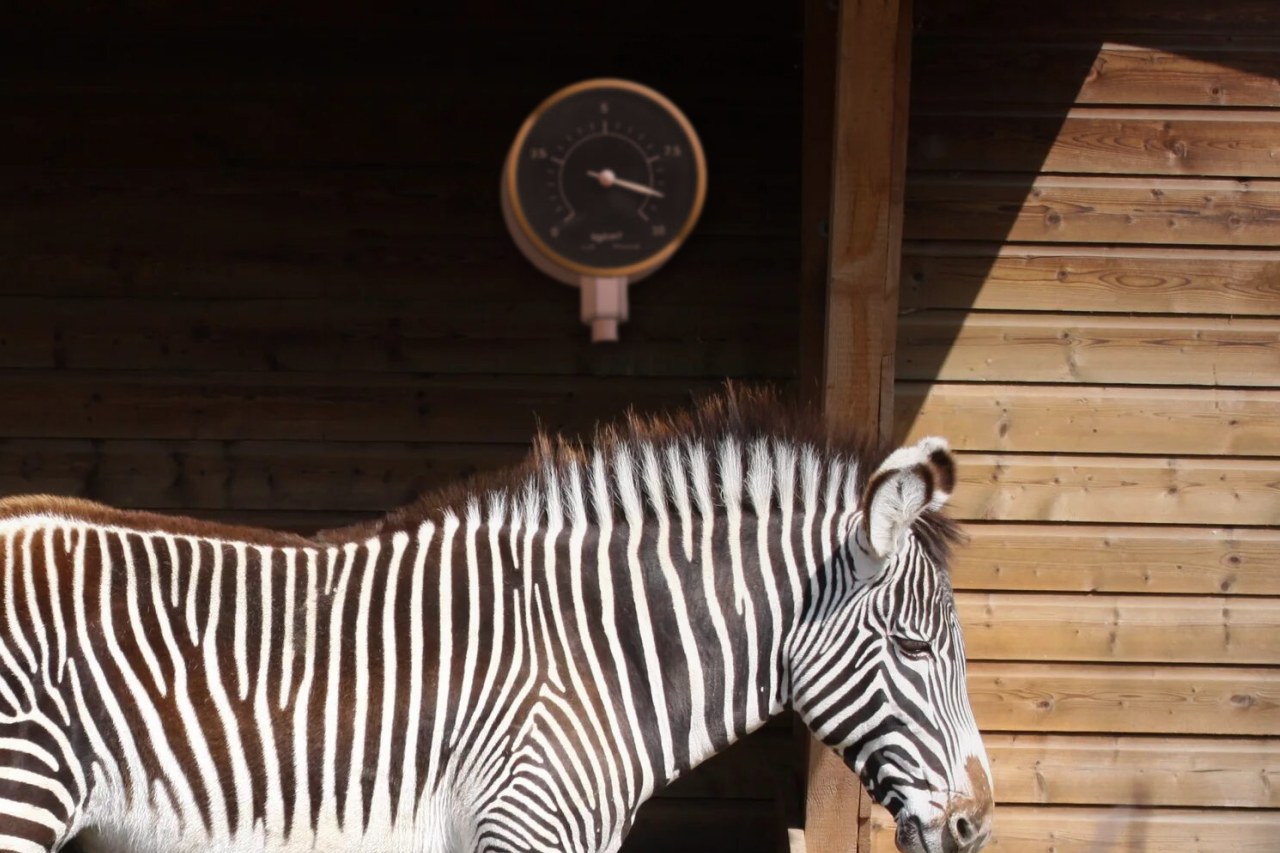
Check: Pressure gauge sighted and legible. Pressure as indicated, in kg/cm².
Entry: 9 kg/cm²
